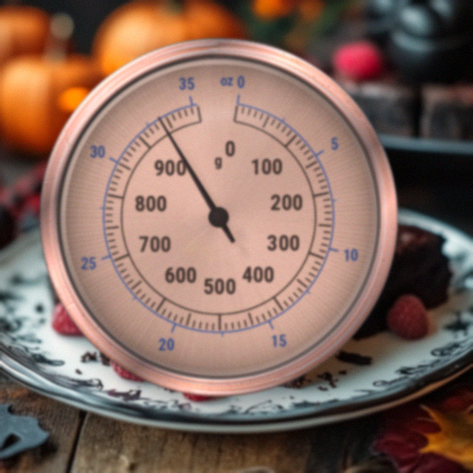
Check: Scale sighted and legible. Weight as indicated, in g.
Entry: 940 g
